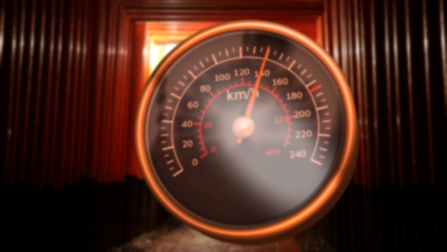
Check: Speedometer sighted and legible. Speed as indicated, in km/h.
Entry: 140 km/h
